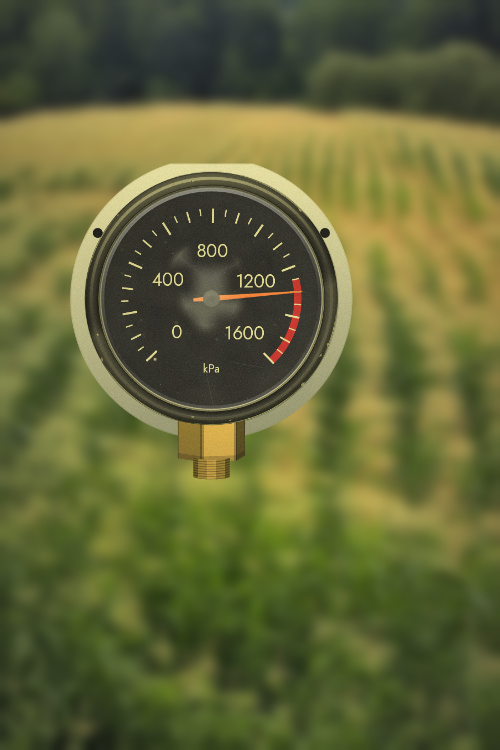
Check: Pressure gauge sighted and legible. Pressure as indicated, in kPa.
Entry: 1300 kPa
